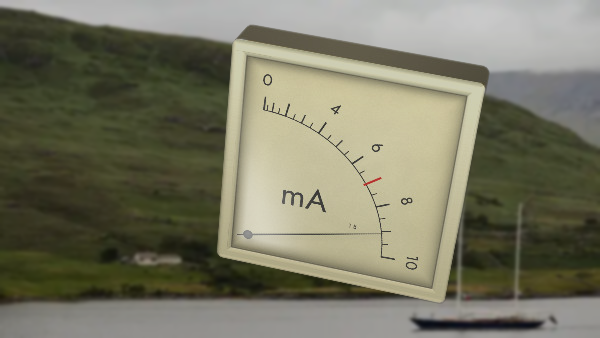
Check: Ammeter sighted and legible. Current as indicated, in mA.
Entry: 9 mA
